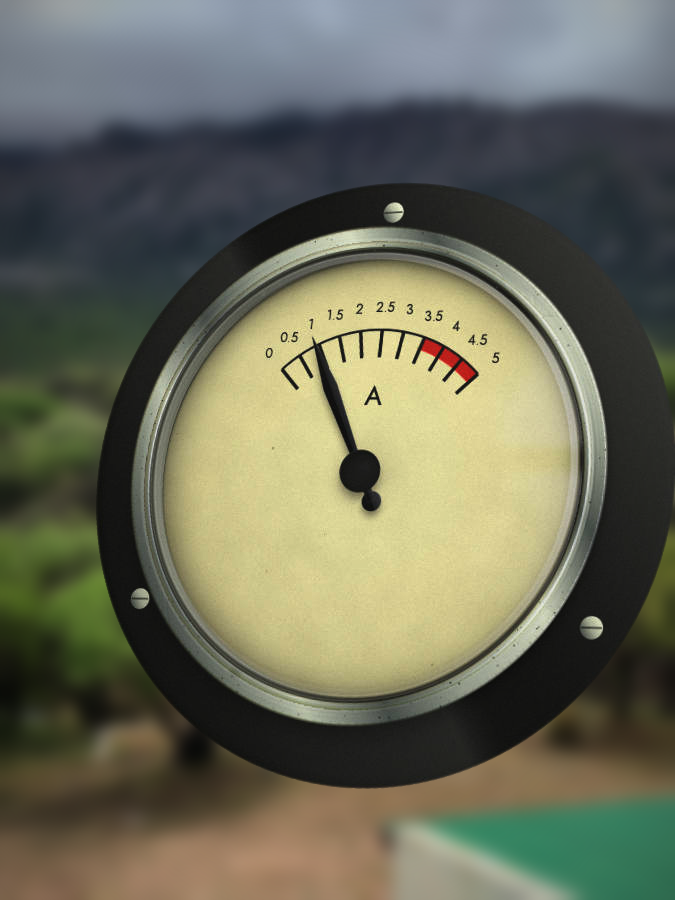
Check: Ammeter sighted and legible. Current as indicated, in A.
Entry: 1 A
